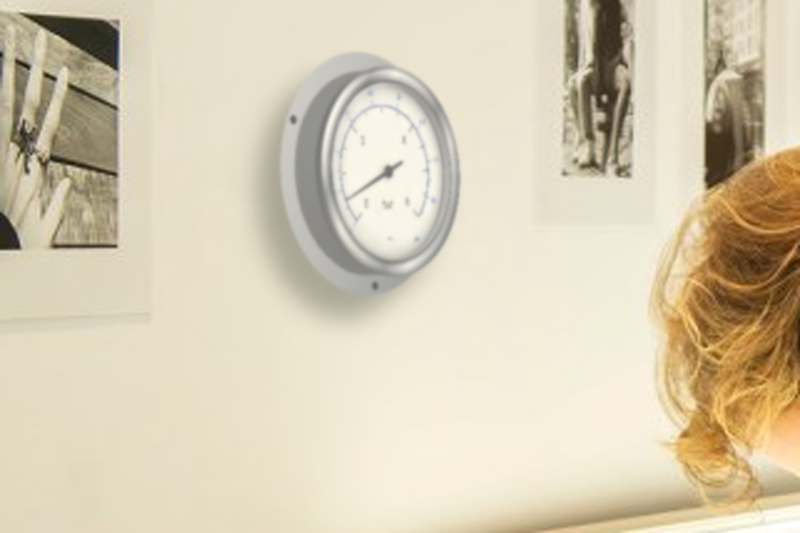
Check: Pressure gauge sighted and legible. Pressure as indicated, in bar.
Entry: 0.5 bar
